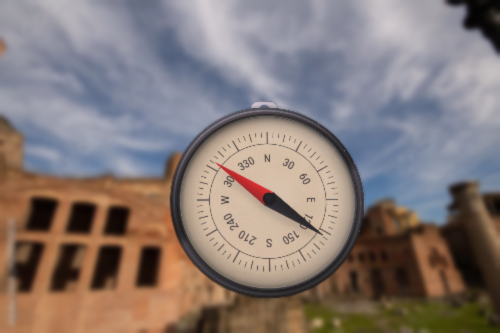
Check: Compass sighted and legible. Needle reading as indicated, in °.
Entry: 305 °
